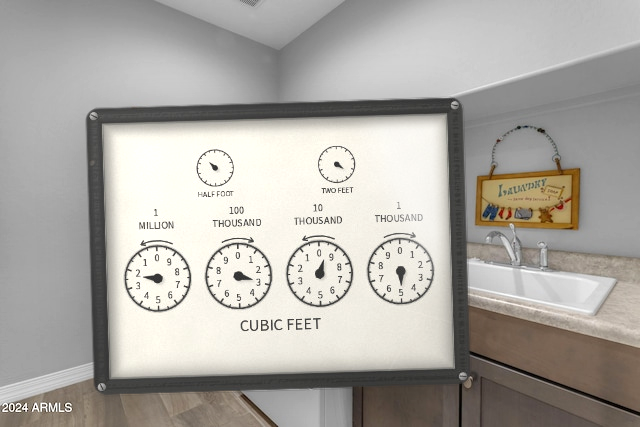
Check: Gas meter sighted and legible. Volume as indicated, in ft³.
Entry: 229500 ft³
